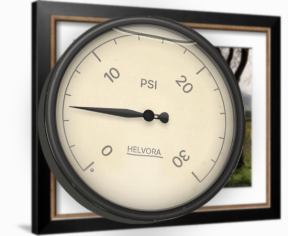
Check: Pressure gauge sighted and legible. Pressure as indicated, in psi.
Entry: 5 psi
